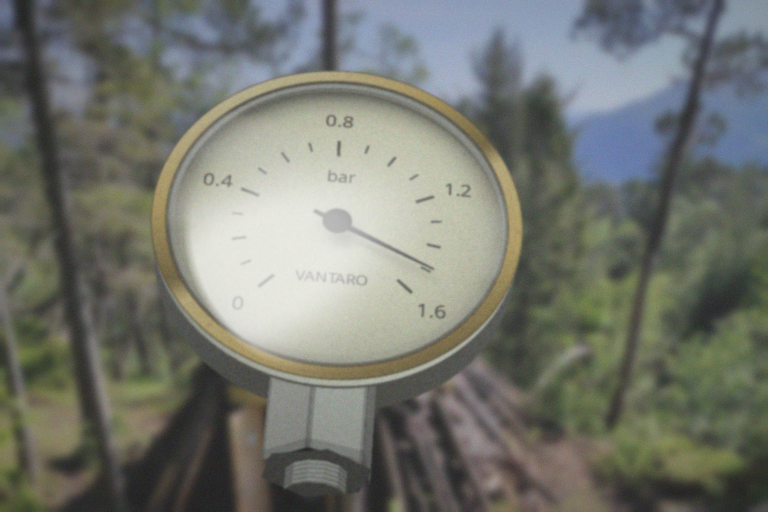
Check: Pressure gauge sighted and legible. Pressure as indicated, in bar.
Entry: 1.5 bar
